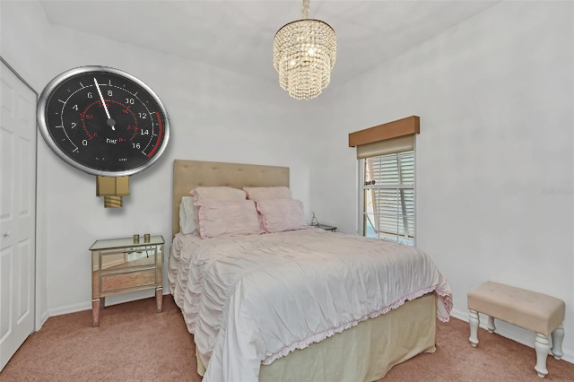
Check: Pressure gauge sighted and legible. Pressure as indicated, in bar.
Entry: 7 bar
